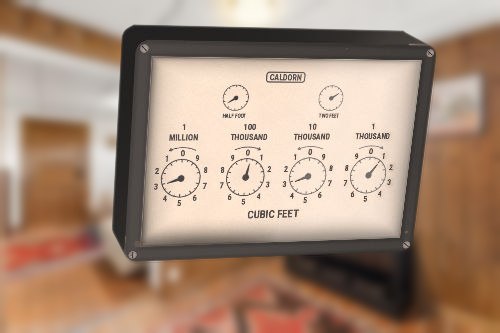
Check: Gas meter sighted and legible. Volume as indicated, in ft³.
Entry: 303100 ft³
